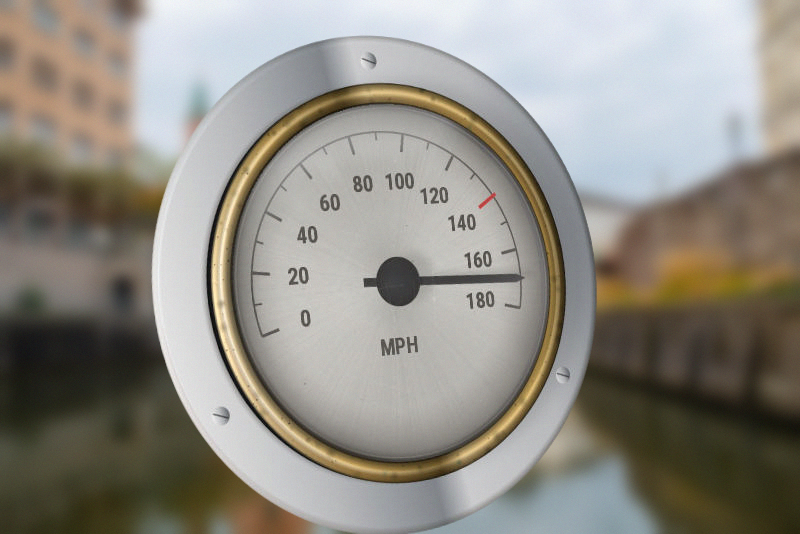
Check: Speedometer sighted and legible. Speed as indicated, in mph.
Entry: 170 mph
